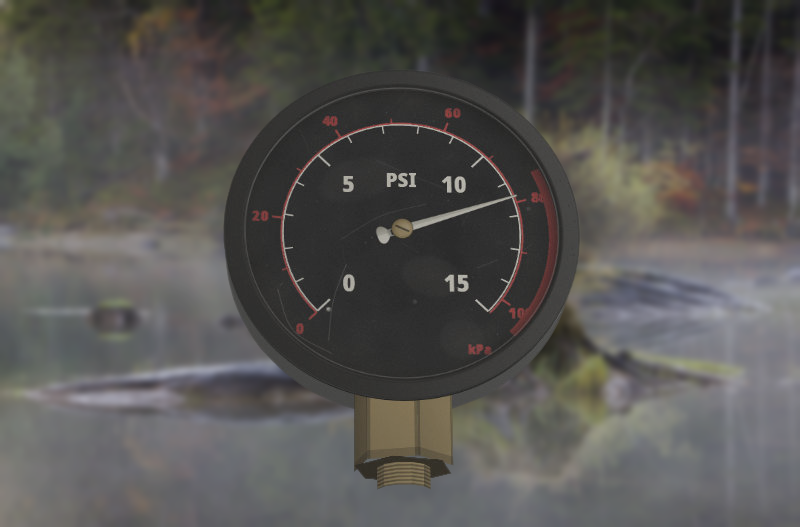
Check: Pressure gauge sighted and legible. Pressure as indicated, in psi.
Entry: 11.5 psi
